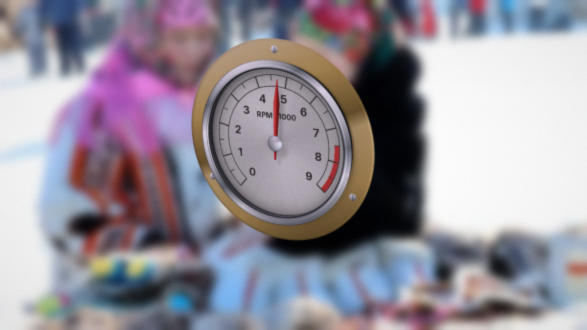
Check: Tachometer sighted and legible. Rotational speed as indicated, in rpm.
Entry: 4750 rpm
